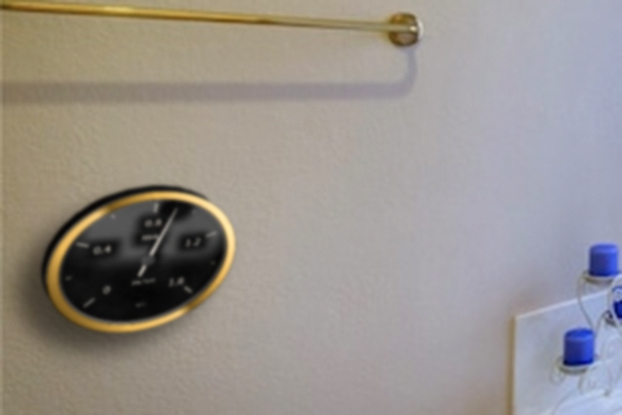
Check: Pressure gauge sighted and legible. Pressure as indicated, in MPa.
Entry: 0.9 MPa
